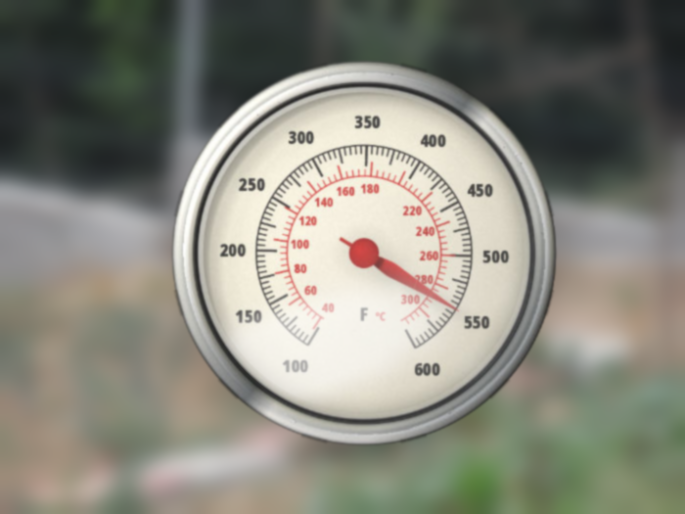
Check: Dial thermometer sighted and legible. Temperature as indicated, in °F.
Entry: 550 °F
